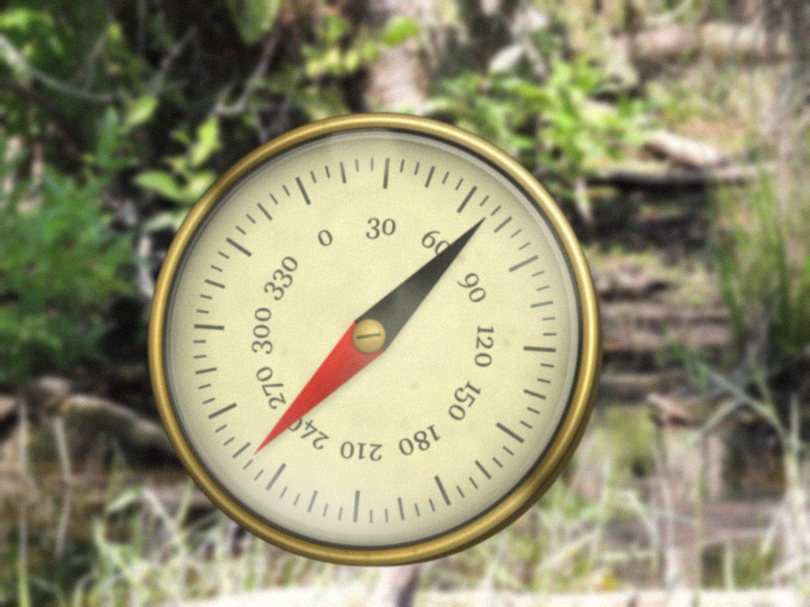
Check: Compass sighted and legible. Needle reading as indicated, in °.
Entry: 250 °
